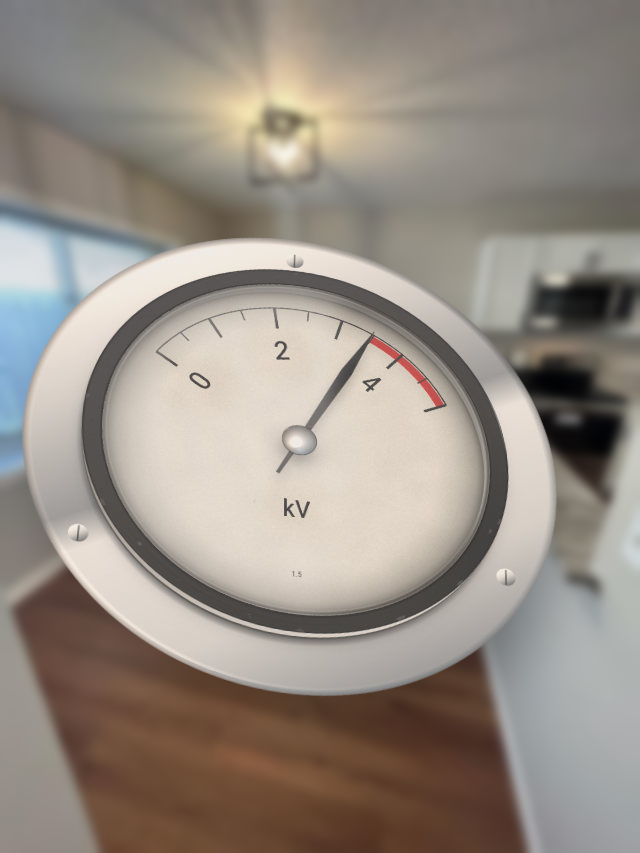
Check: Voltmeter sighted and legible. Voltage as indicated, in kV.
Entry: 3.5 kV
